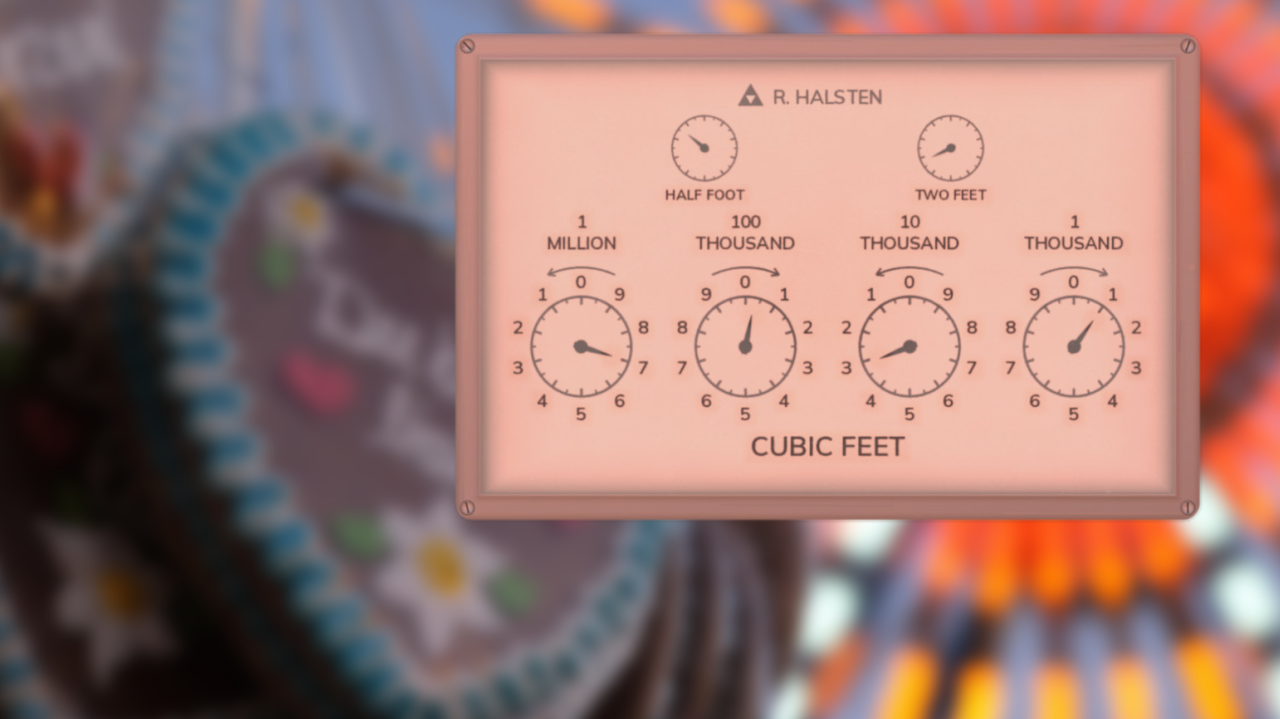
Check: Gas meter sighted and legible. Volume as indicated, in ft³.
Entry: 703100 ft³
